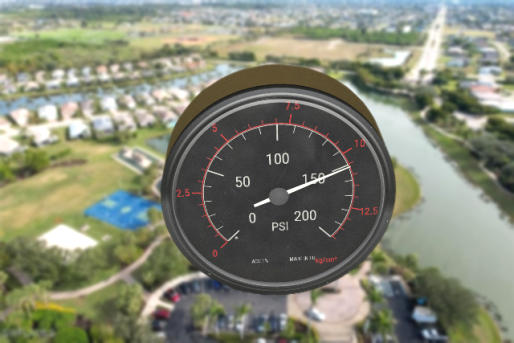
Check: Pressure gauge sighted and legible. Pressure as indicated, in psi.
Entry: 150 psi
